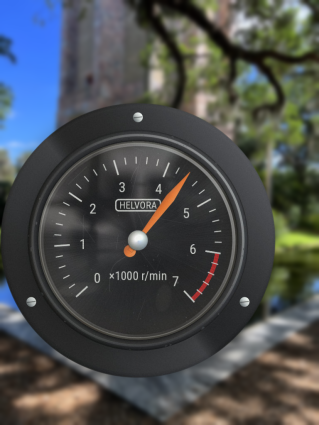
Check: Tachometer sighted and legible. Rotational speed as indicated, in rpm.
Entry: 4400 rpm
